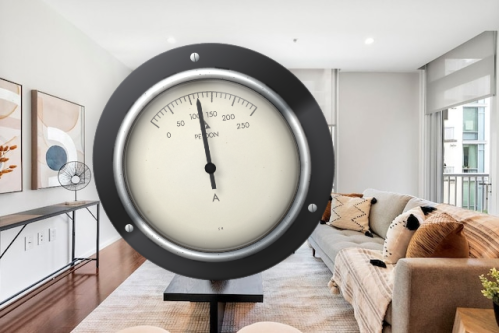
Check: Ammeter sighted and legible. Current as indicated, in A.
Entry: 120 A
